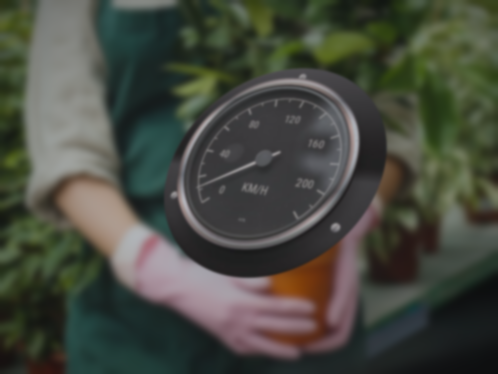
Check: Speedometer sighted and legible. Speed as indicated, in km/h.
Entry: 10 km/h
